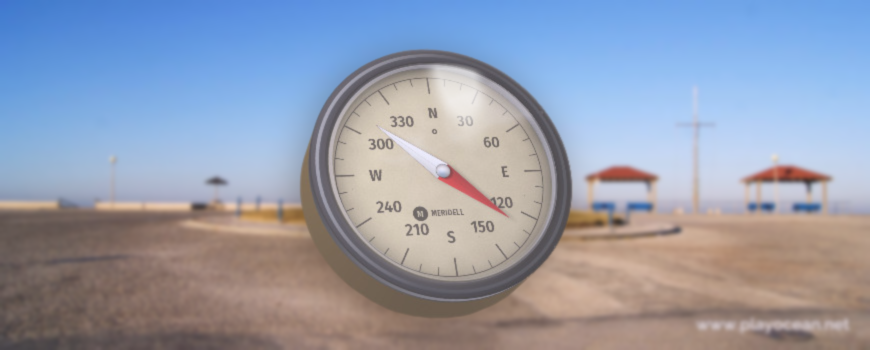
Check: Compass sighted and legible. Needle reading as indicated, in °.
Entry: 130 °
